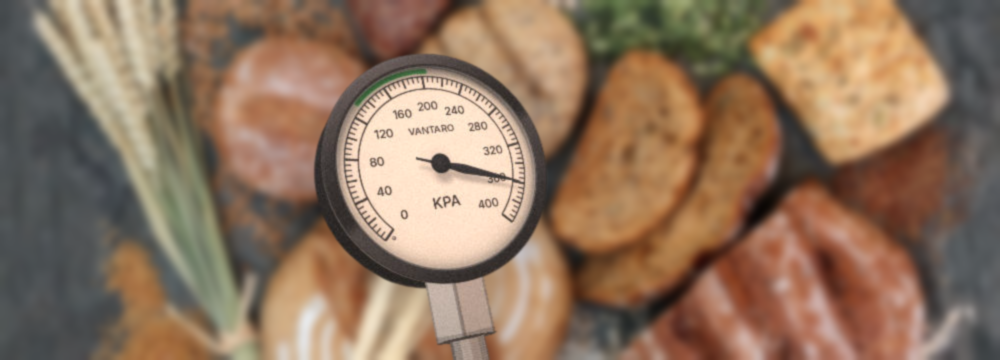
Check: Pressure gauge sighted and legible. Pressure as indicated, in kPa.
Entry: 360 kPa
